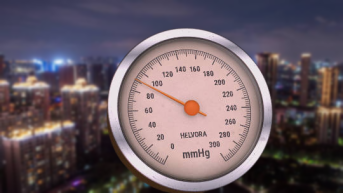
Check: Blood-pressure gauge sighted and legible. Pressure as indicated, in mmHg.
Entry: 90 mmHg
